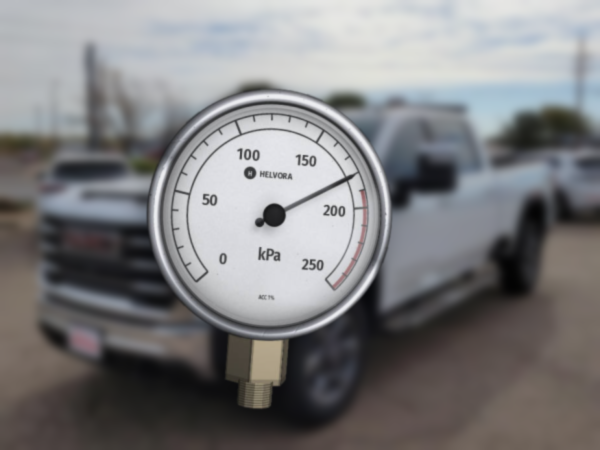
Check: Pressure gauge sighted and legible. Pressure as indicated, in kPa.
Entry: 180 kPa
